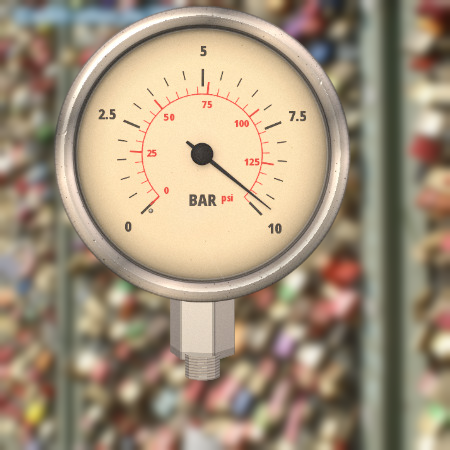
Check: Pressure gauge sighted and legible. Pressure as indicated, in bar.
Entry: 9.75 bar
